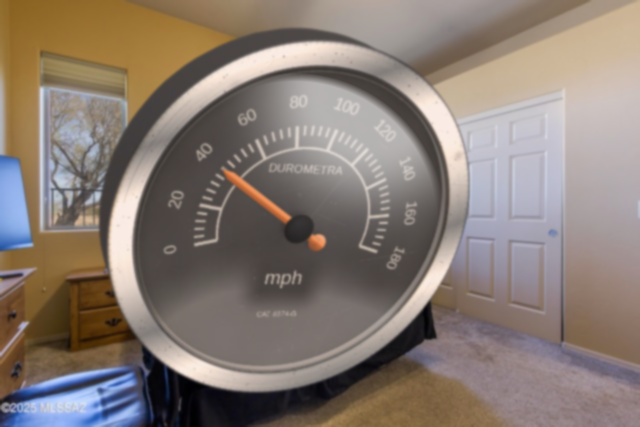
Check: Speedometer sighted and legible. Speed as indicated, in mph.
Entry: 40 mph
